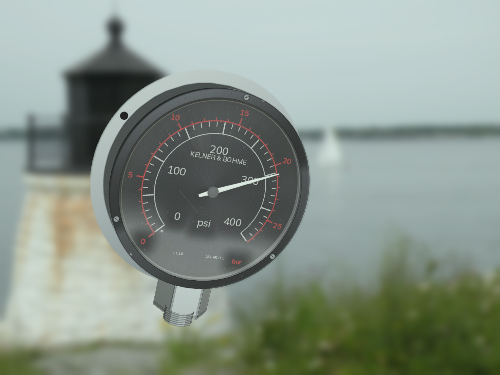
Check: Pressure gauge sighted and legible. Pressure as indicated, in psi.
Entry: 300 psi
